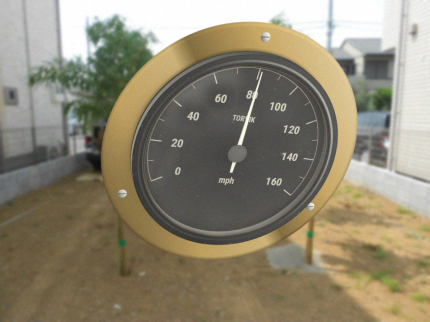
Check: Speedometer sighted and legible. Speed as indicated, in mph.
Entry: 80 mph
